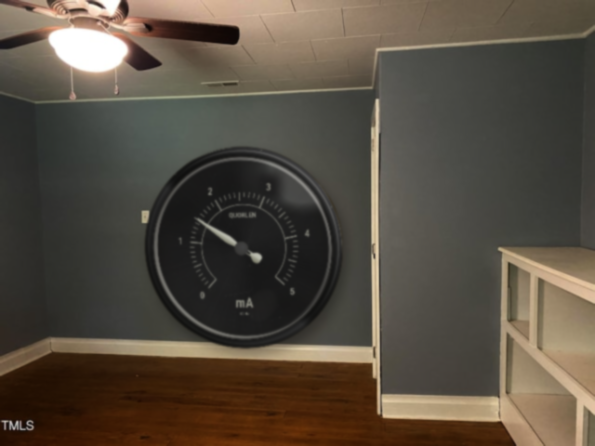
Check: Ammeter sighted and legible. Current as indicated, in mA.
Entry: 1.5 mA
